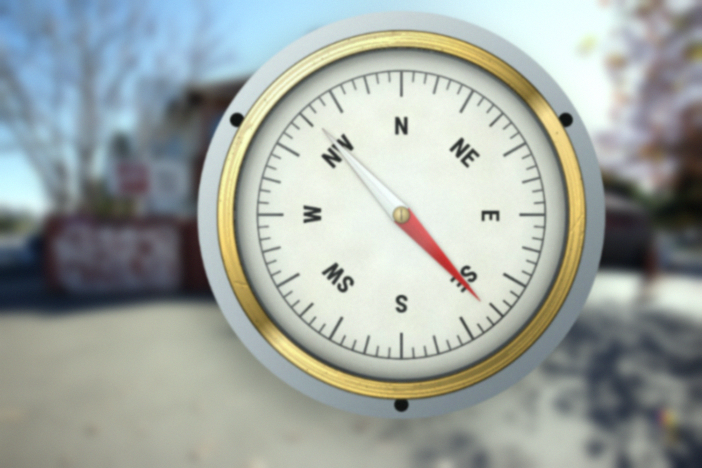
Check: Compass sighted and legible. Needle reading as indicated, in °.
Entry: 137.5 °
